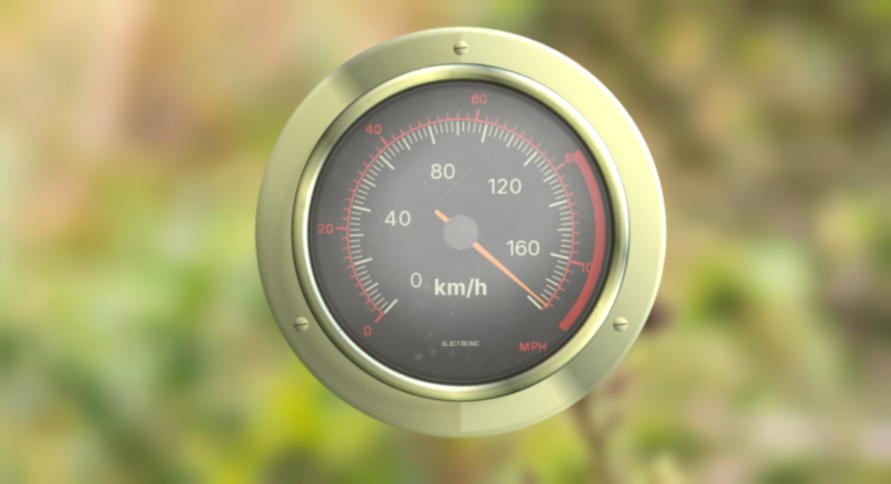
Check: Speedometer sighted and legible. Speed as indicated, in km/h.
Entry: 178 km/h
